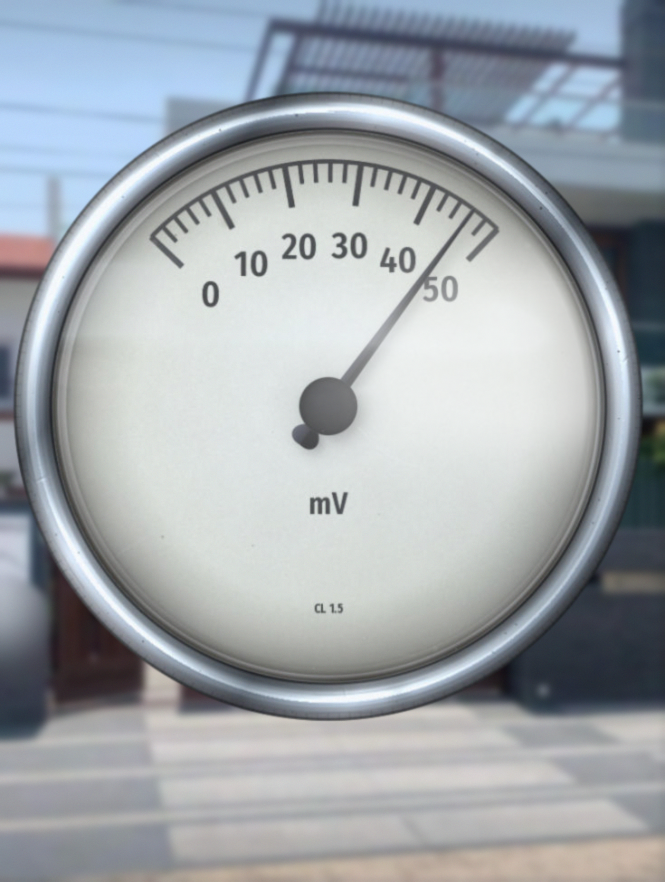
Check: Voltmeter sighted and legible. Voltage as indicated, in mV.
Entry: 46 mV
